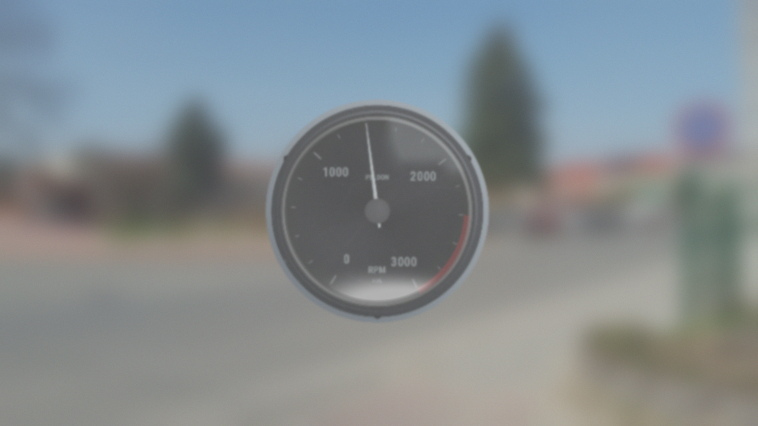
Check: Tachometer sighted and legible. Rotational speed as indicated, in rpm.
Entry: 1400 rpm
